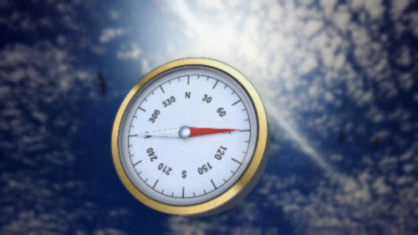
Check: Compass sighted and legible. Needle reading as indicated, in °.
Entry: 90 °
